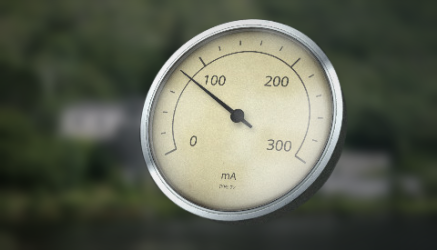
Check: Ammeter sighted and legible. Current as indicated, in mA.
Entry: 80 mA
